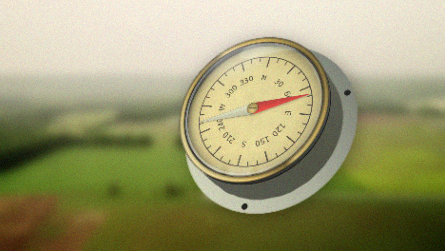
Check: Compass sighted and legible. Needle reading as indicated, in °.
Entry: 70 °
